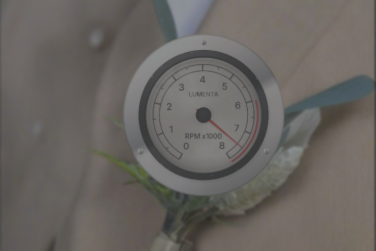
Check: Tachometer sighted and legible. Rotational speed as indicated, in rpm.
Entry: 7500 rpm
